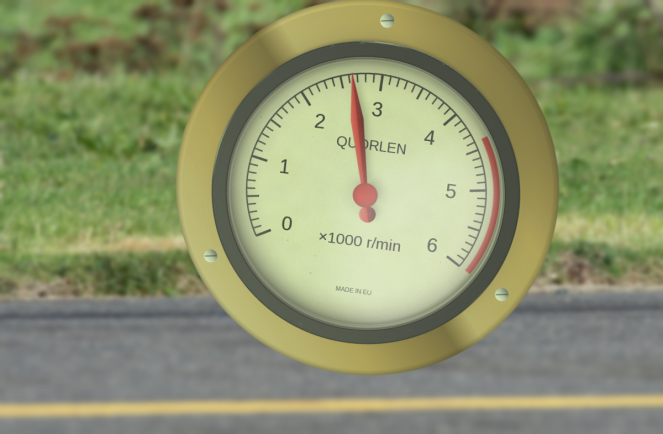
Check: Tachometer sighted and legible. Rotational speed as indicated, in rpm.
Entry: 2650 rpm
